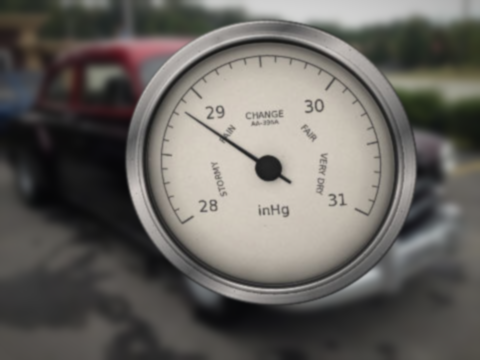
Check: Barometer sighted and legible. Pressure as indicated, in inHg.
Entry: 28.85 inHg
